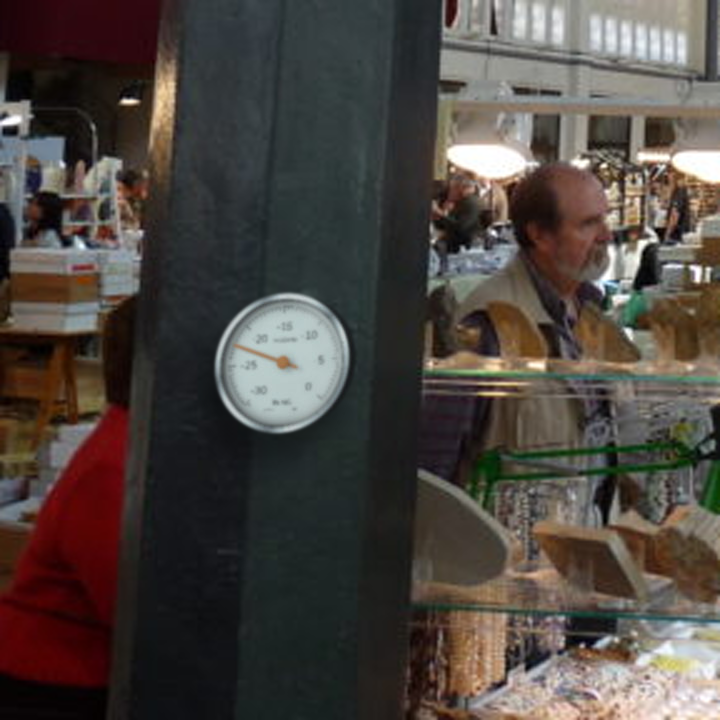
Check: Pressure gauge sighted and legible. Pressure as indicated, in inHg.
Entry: -22.5 inHg
